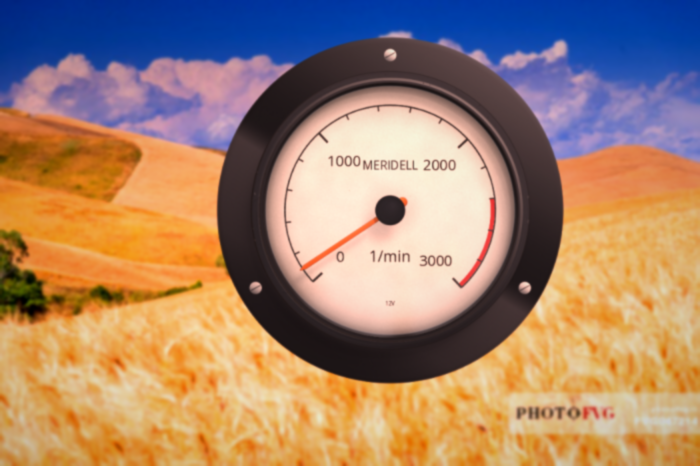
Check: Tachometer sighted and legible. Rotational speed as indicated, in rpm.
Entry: 100 rpm
